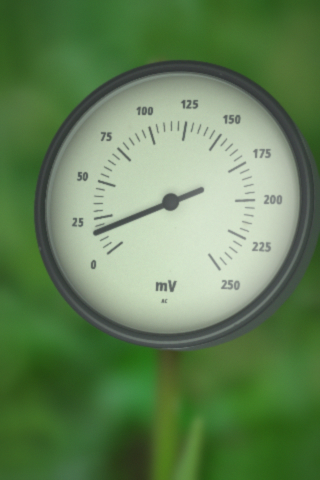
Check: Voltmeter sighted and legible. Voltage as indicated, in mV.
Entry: 15 mV
